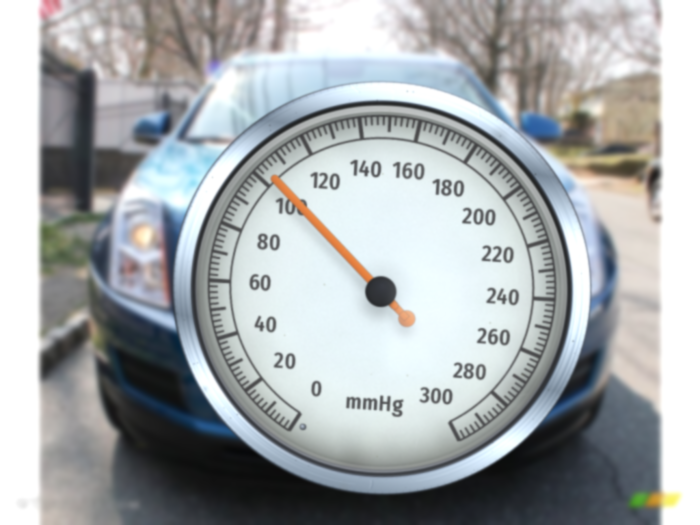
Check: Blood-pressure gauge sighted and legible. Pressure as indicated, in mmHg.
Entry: 104 mmHg
